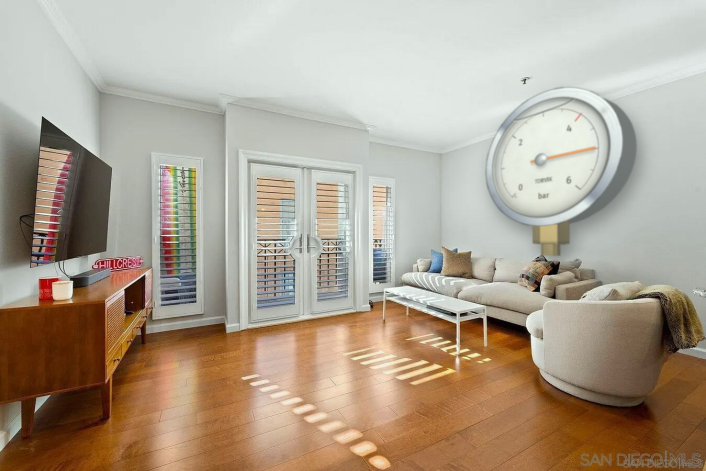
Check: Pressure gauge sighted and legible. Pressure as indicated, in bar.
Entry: 5 bar
